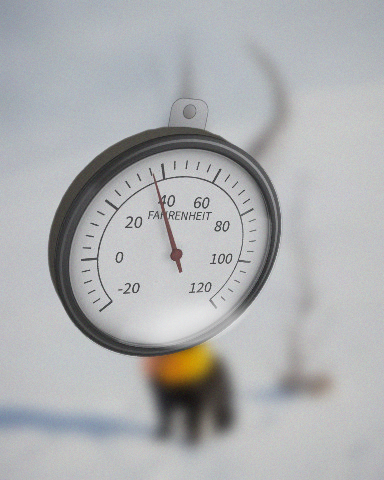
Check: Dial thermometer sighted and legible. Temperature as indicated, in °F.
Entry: 36 °F
